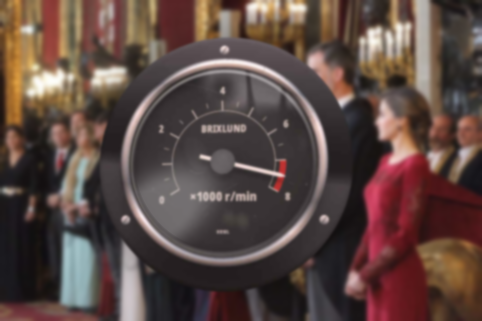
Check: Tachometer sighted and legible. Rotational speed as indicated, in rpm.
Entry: 7500 rpm
